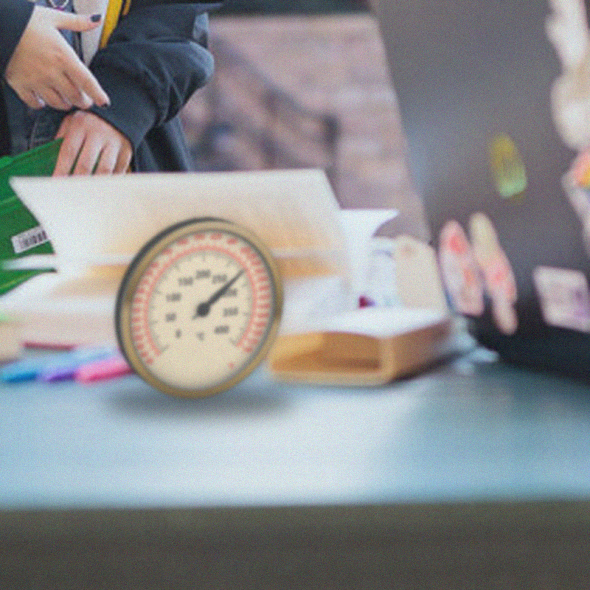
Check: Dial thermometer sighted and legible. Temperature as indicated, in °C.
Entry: 275 °C
